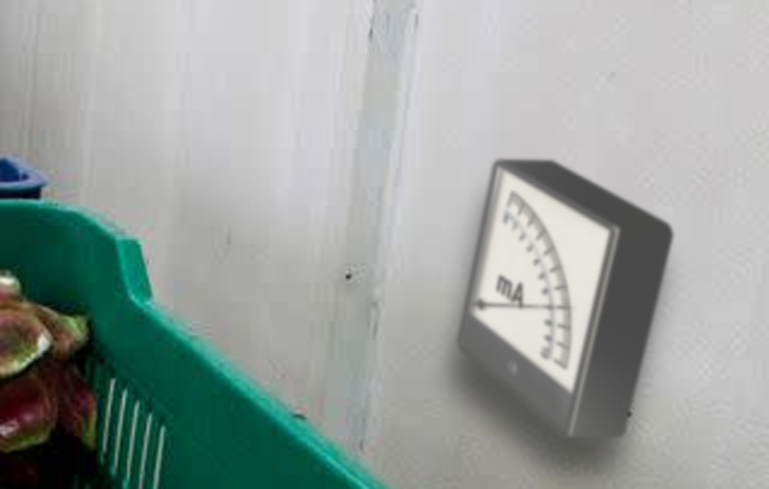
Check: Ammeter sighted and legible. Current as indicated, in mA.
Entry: 7 mA
